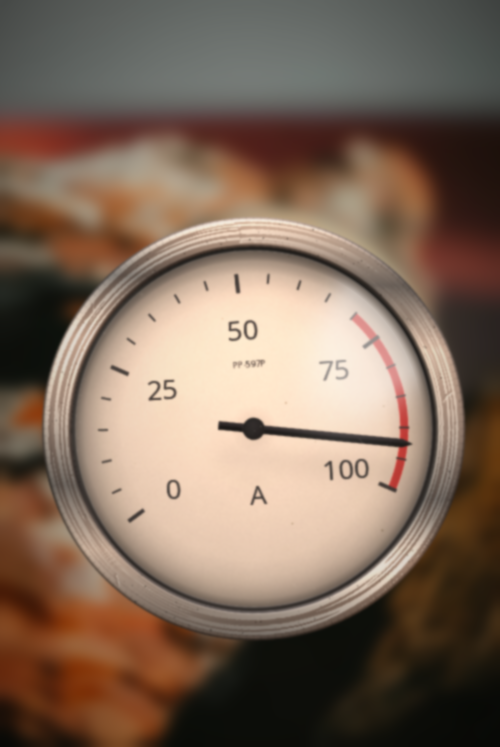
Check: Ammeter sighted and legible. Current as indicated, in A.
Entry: 92.5 A
